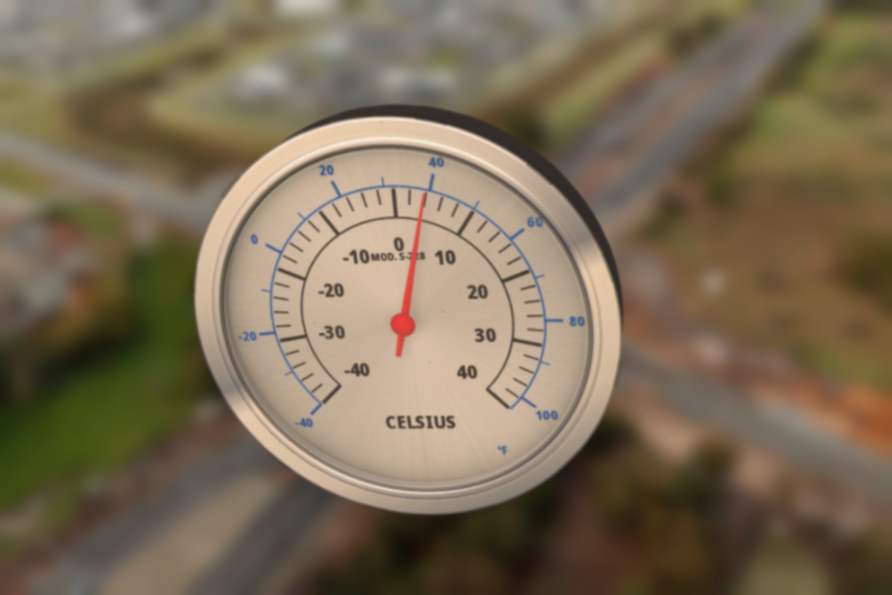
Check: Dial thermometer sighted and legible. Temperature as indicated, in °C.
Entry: 4 °C
